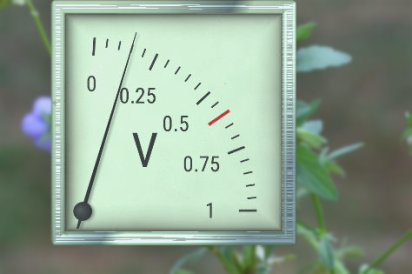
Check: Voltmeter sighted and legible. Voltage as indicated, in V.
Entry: 0.15 V
